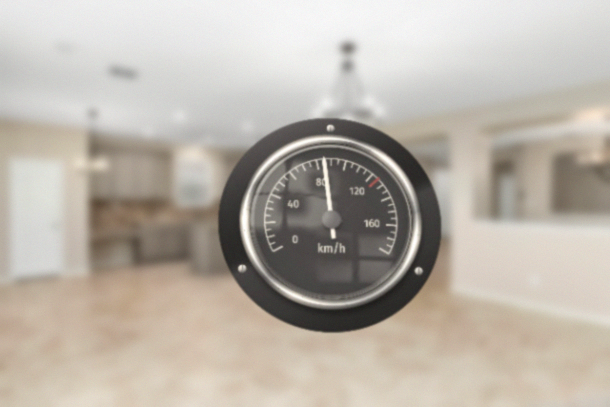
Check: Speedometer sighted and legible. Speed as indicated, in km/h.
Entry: 85 km/h
